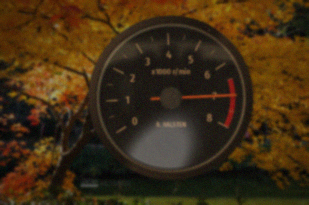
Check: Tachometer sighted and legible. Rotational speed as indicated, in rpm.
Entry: 7000 rpm
